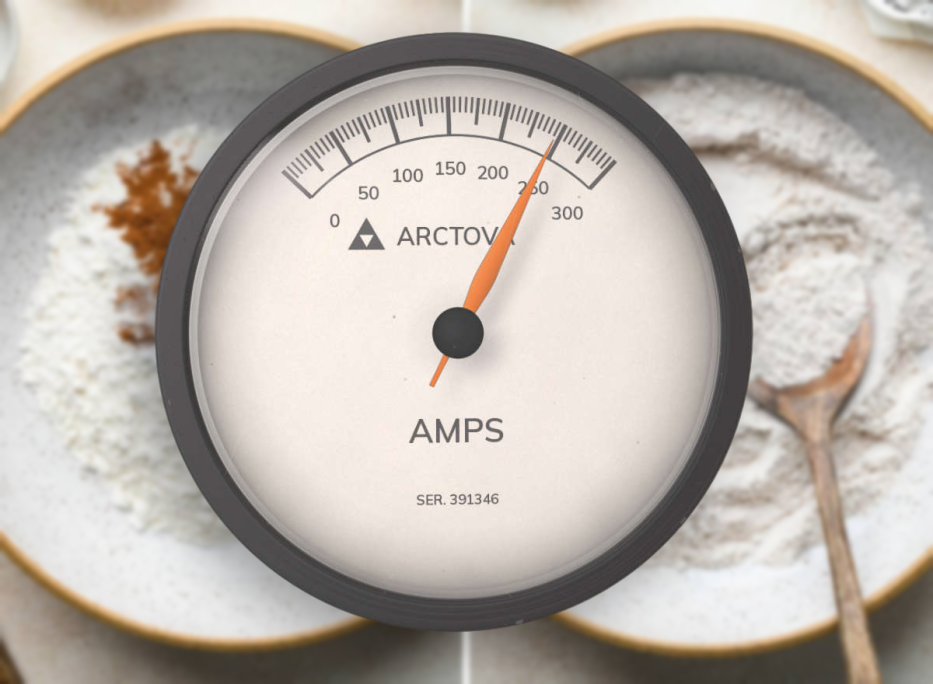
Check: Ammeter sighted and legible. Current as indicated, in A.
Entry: 245 A
